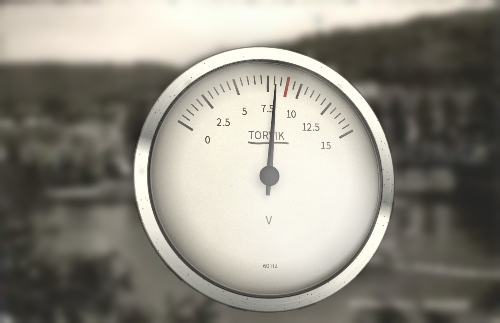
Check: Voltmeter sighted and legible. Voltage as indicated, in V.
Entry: 8 V
